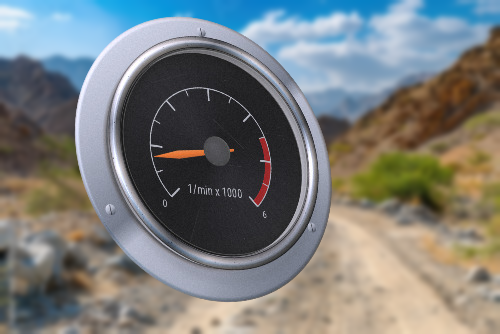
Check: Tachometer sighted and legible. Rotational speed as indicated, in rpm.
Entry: 750 rpm
